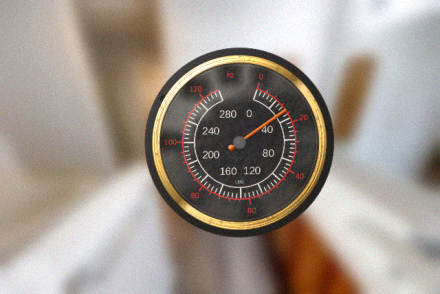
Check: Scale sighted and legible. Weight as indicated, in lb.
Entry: 32 lb
